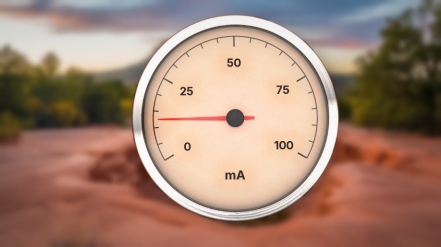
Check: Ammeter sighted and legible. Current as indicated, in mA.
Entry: 12.5 mA
